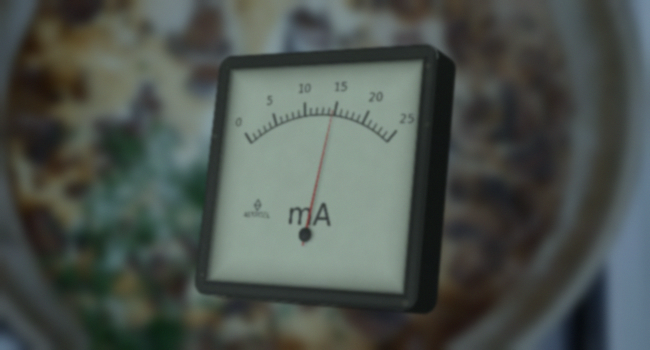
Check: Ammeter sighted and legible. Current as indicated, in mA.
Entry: 15 mA
